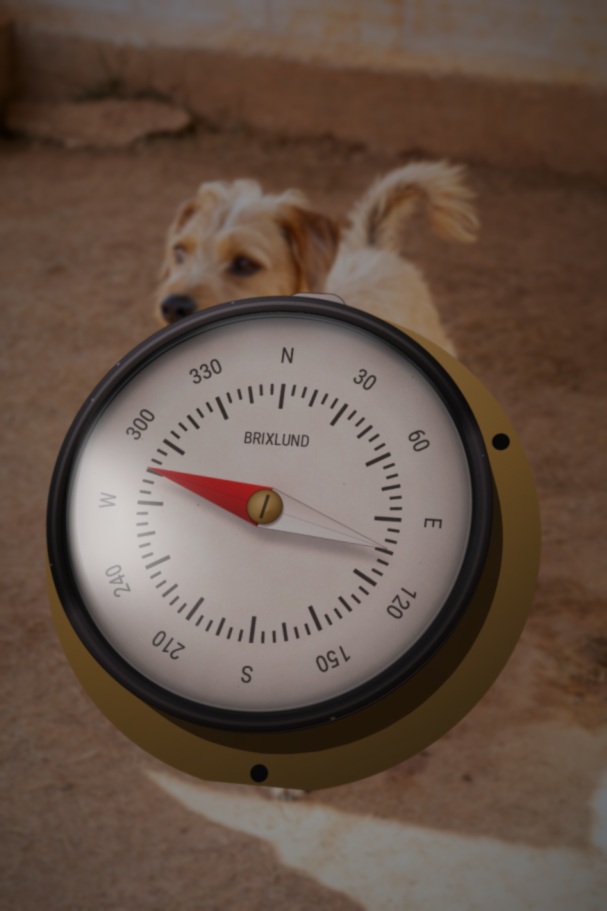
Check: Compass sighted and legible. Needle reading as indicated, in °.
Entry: 285 °
